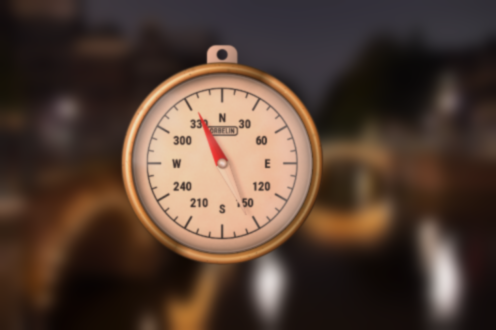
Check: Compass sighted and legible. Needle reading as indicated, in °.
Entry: 335 °
